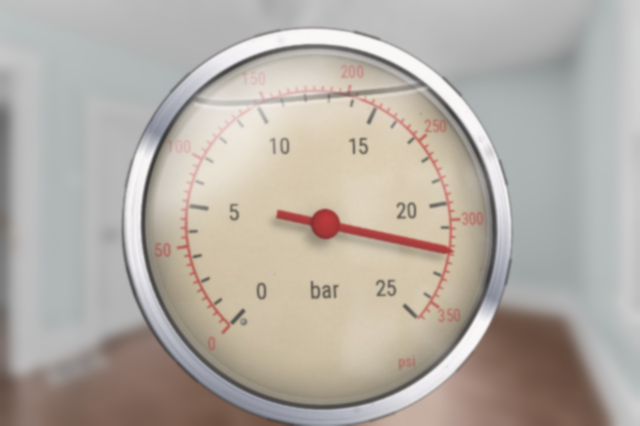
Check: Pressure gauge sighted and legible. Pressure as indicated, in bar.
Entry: 22 bar
